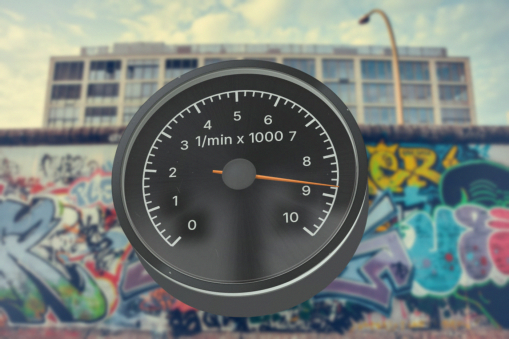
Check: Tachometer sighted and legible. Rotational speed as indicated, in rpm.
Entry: 8800 rpm
